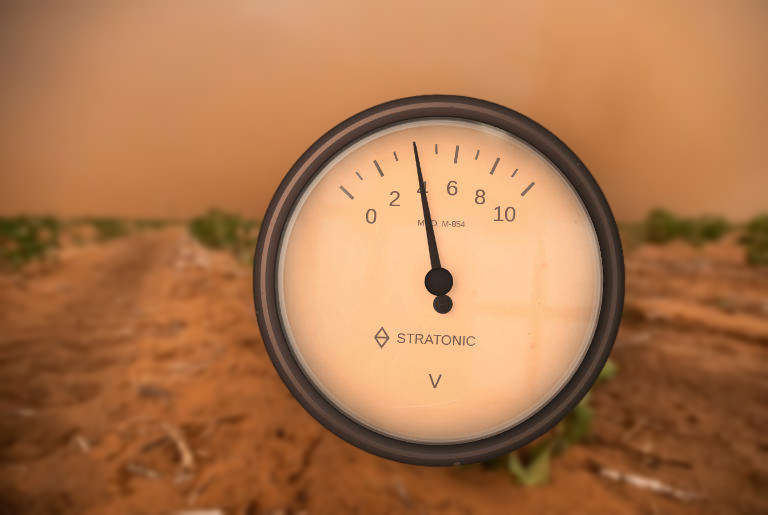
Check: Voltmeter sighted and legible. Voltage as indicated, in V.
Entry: 4 V
